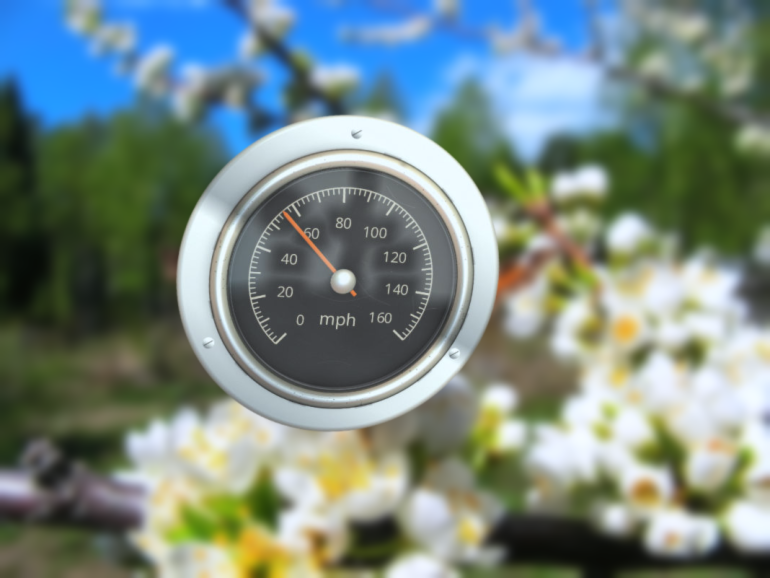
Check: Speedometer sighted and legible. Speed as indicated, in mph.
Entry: 56 mph
